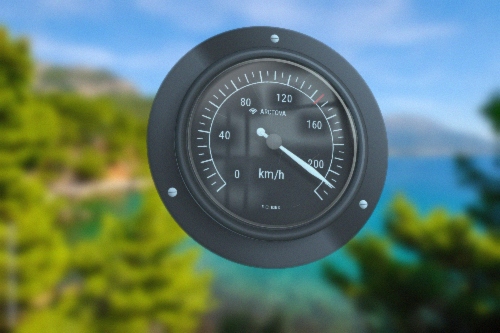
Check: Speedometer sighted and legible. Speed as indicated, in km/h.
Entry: 210 km/h
